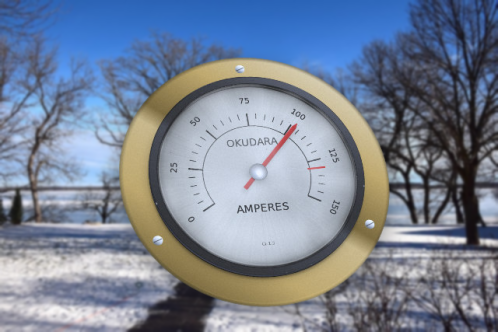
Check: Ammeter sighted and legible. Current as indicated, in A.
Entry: 102.5 A
